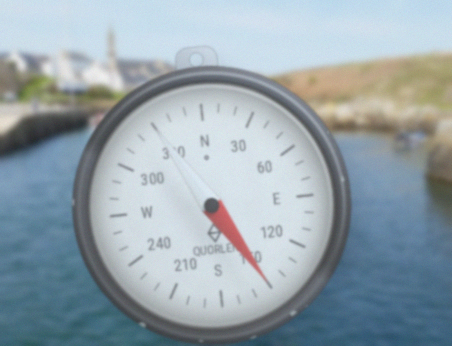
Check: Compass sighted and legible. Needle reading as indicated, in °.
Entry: 150 °
